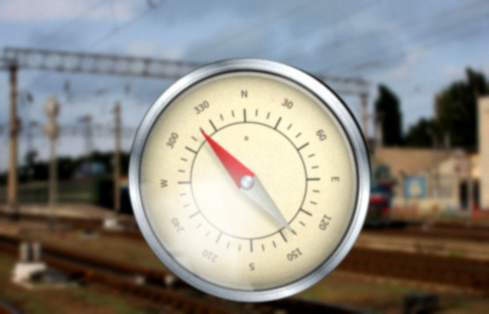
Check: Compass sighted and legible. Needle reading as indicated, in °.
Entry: 320 °
